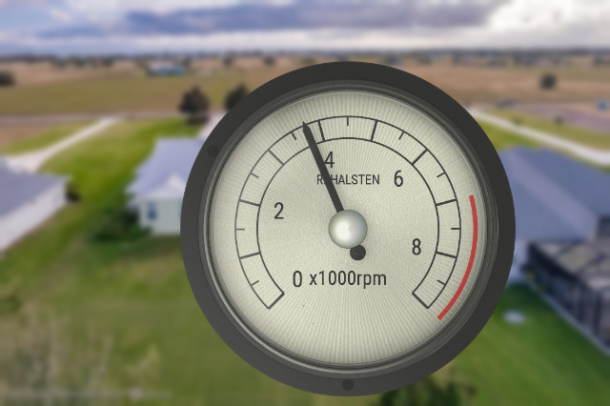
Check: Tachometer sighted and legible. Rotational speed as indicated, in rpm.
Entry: 3750 rpm
